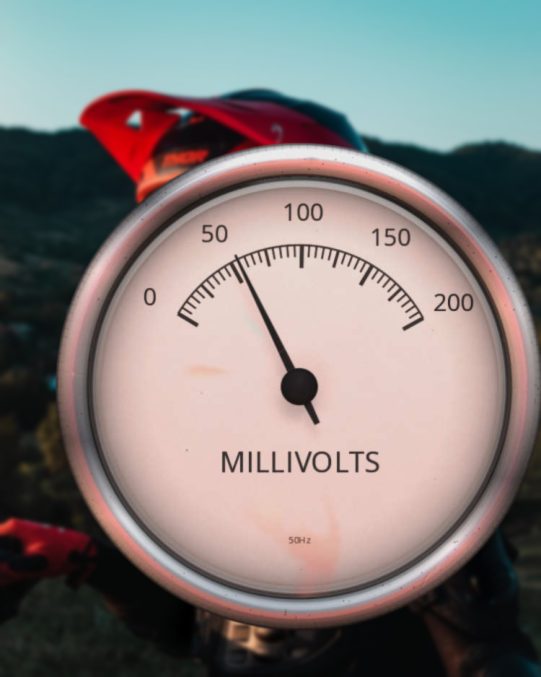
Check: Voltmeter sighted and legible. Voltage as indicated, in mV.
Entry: 55 mV
